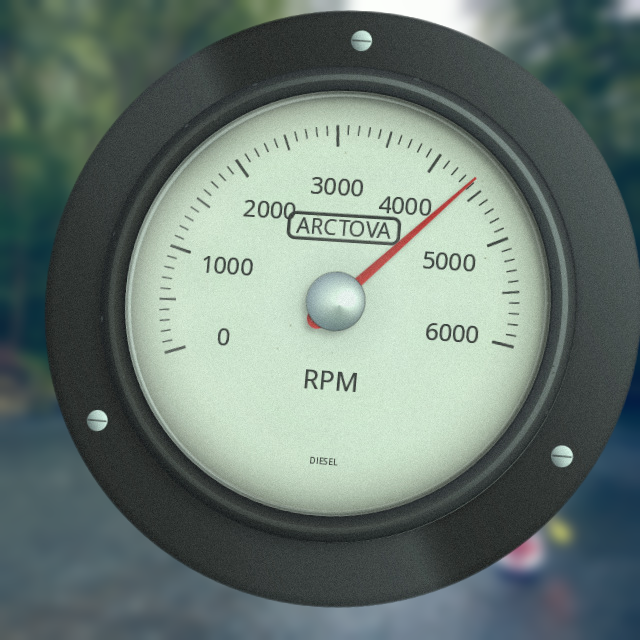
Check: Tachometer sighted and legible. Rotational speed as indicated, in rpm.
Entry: 4400 rpm
